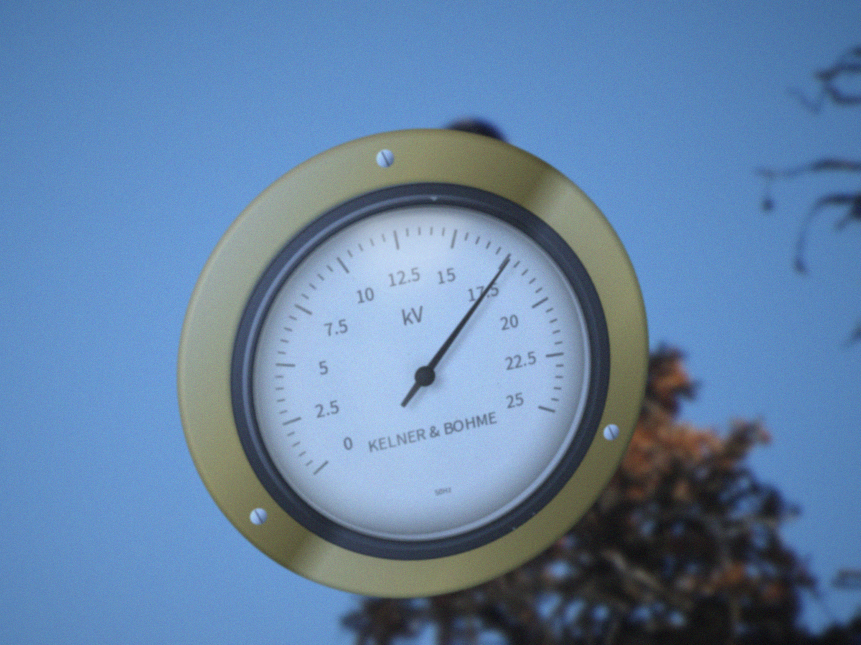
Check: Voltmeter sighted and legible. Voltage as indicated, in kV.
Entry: 17.5 kV
